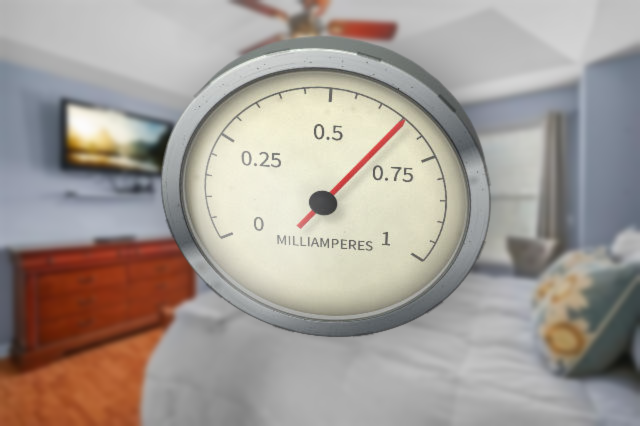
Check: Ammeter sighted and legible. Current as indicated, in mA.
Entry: 0.65 mA
